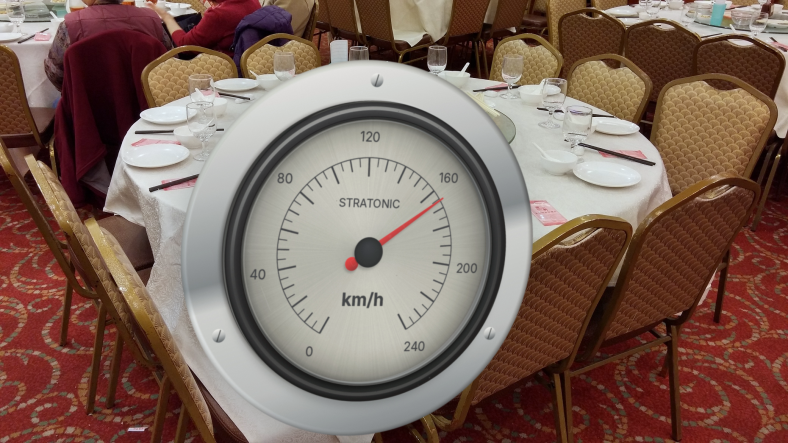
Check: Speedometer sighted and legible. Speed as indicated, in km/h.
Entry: 165 km/h
